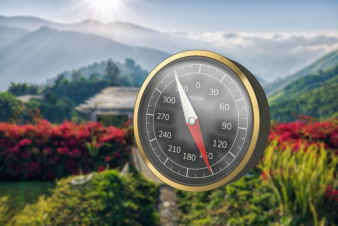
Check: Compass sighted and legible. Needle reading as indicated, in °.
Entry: 150 °
